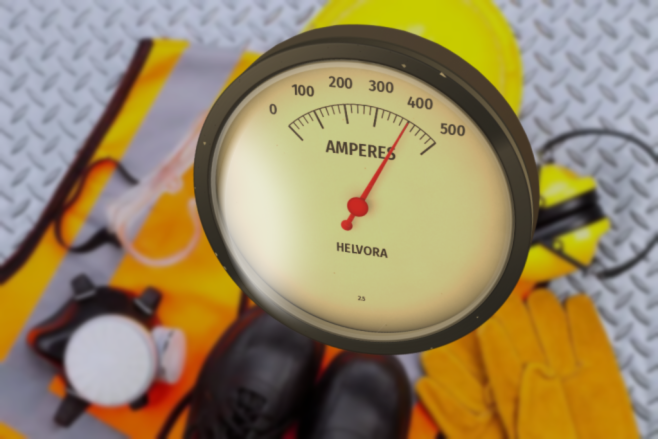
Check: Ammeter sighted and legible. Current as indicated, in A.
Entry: 400 A
